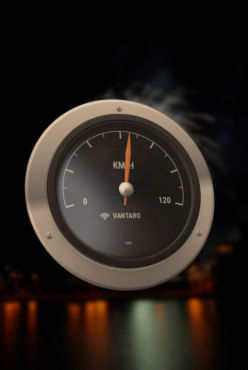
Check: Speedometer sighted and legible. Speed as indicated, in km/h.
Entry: 65 km/h
